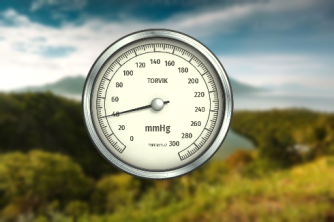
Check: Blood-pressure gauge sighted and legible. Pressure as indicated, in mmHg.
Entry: 40 mmHg
